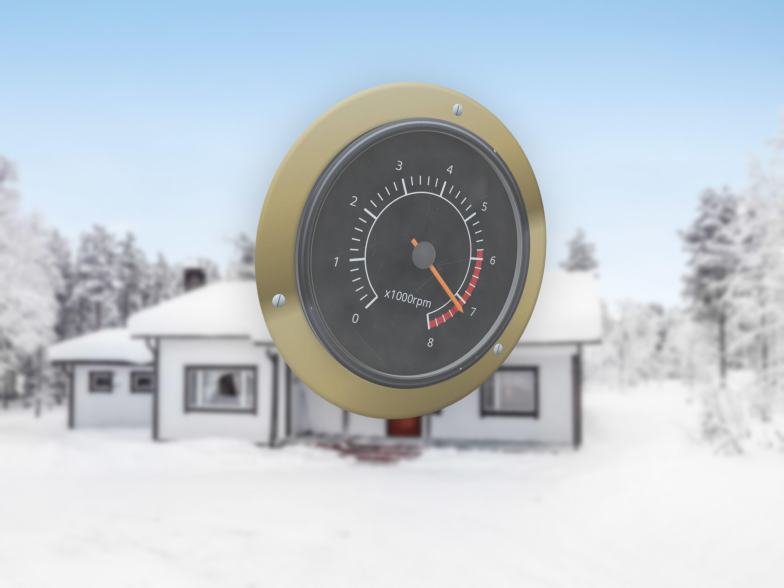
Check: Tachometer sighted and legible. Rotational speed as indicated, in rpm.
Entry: 7200 rpm
